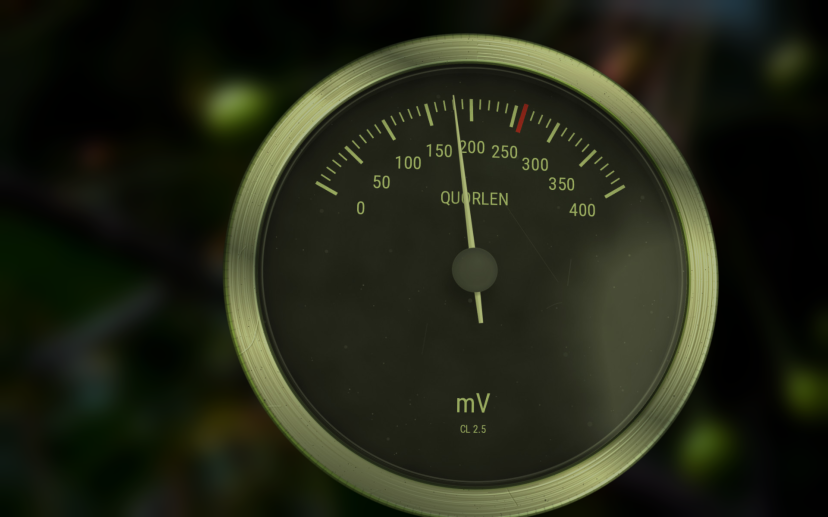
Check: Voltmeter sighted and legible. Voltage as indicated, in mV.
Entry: 180 mV
